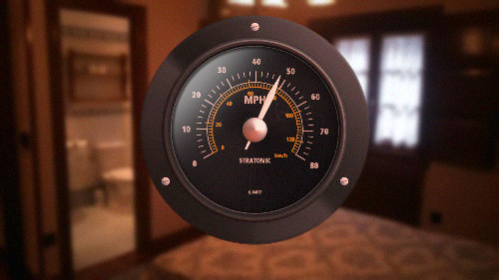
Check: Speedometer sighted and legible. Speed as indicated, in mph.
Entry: 48 mph
